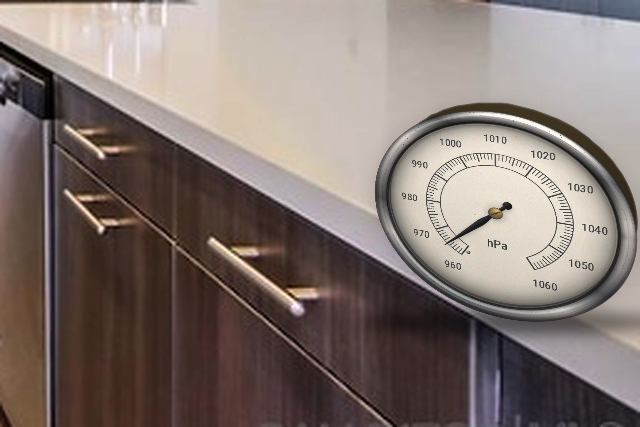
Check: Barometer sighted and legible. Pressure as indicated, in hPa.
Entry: 965 hPa
